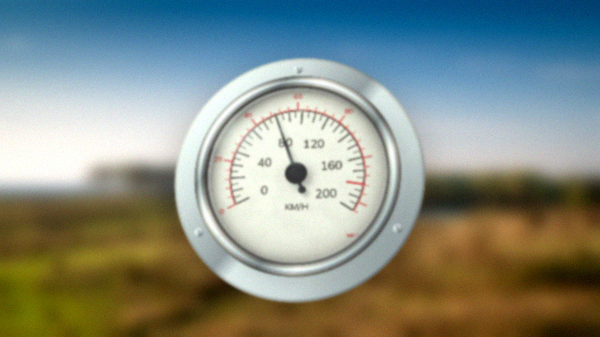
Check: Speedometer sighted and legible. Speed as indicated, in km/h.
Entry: 80 km/h
